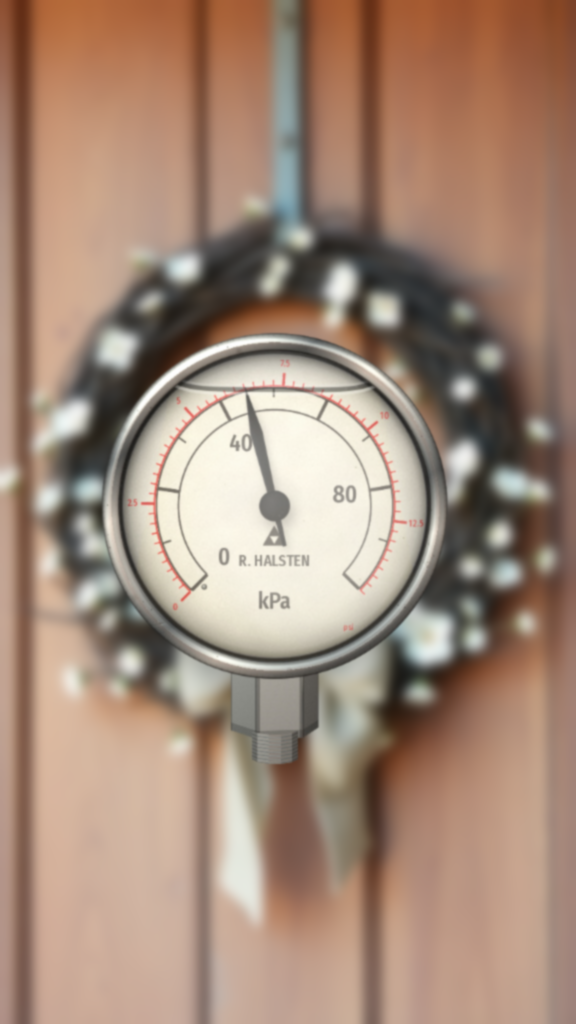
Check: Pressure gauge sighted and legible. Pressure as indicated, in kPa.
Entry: 45 kPa
